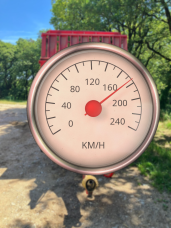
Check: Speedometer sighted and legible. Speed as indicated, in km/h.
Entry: 175 km/h
